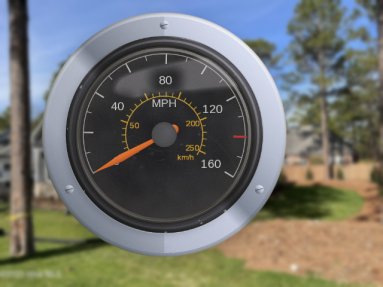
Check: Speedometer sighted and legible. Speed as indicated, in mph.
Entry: 0 mph
